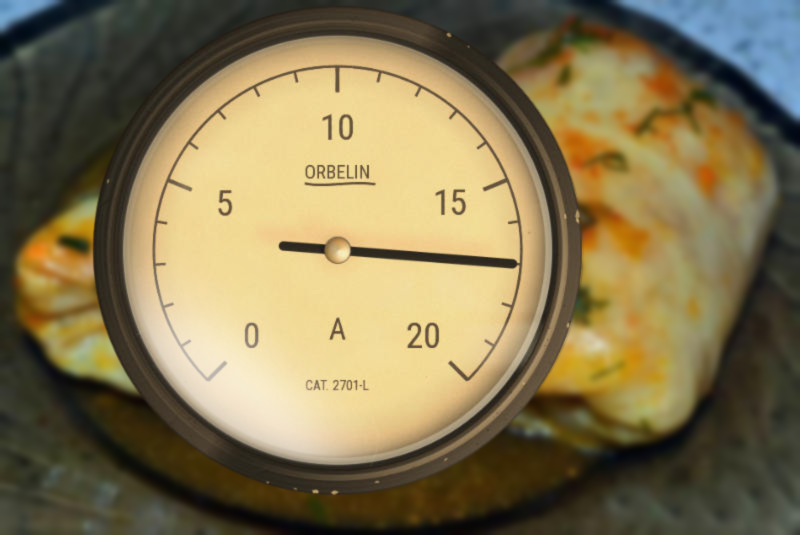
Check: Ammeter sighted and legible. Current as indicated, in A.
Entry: 17 A
